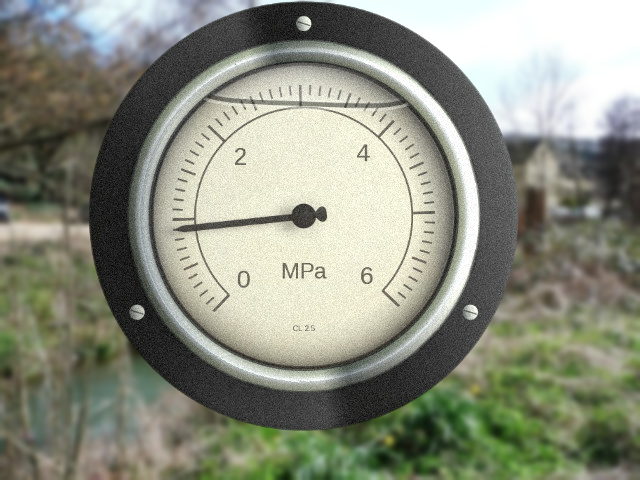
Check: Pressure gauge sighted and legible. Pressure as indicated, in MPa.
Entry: 0.9 MPa
